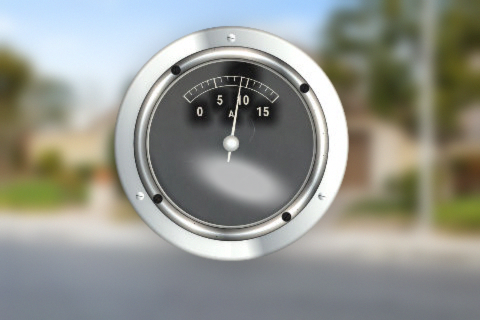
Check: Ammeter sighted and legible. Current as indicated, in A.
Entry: 9 A
